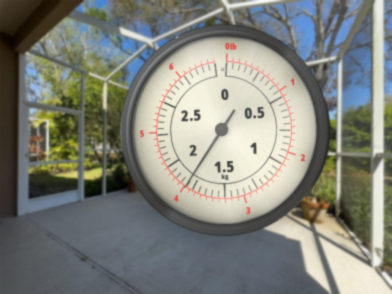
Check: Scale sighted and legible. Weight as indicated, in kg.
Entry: 1.8 kg
